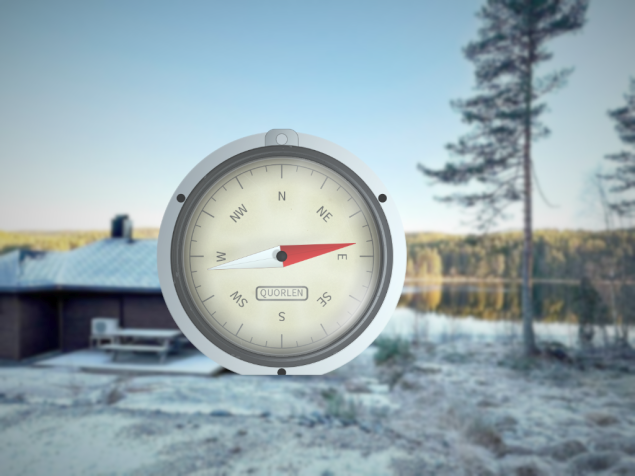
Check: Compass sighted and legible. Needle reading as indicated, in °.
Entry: 80 °
